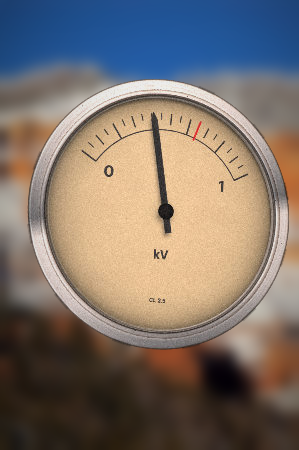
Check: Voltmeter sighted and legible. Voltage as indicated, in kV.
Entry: 0.4 kV
